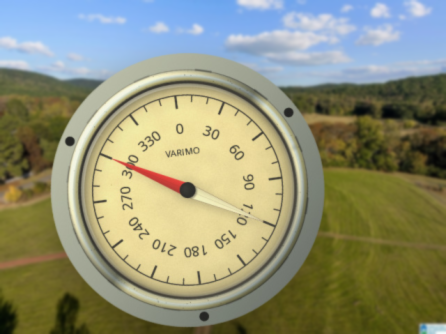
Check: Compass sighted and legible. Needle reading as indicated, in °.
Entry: 300 °
